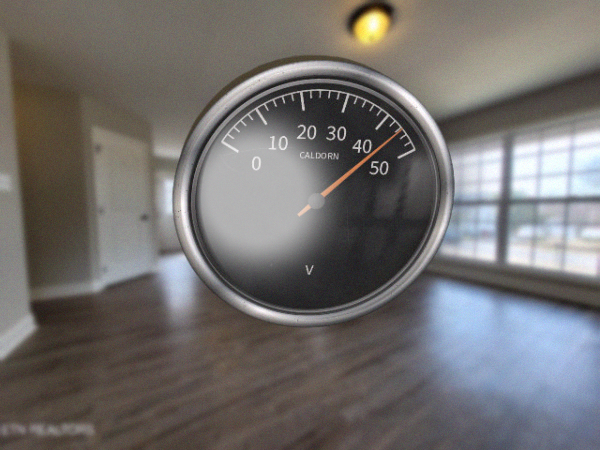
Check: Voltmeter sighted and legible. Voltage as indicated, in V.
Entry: 44 V
